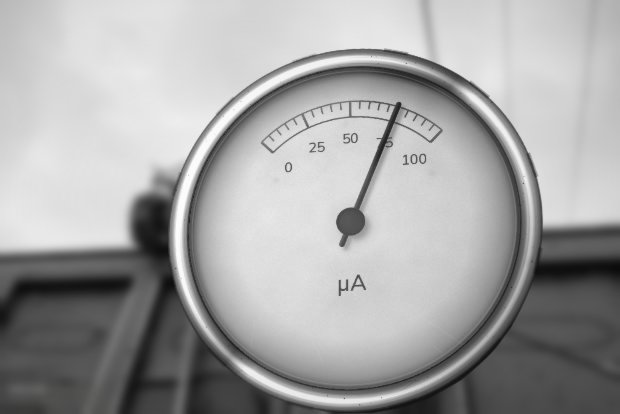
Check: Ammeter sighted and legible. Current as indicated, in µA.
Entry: 75 µA
